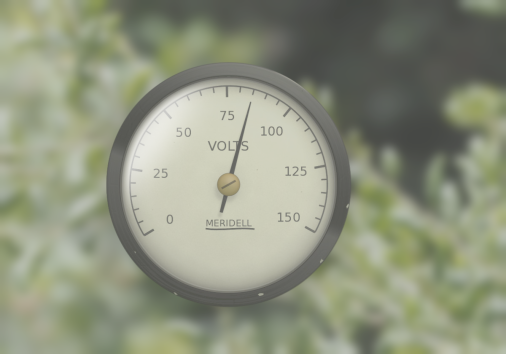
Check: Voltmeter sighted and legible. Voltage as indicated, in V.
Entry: 85 V
